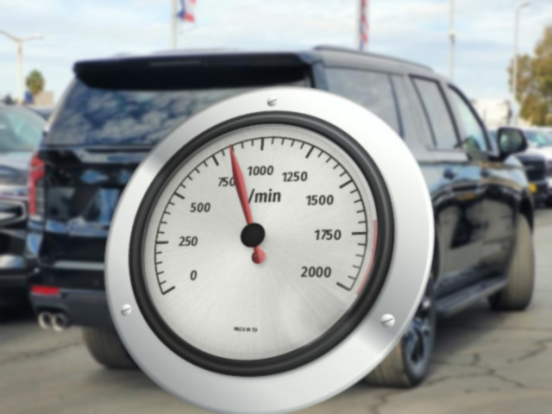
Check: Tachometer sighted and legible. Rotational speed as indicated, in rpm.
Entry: 850 rpm
